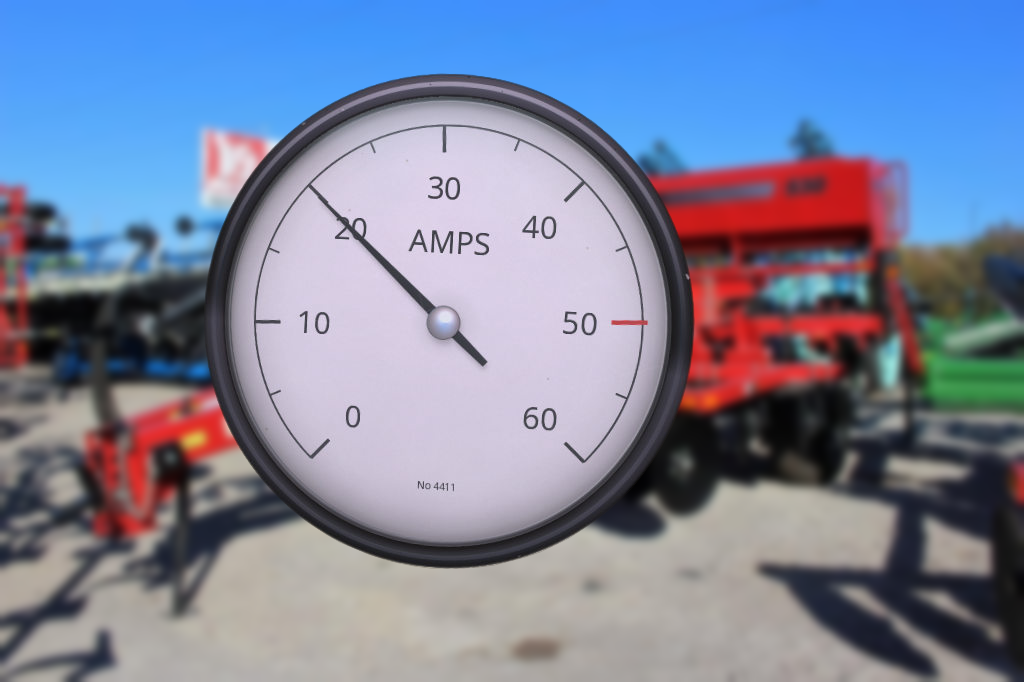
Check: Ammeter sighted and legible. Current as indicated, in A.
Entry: 20 A
